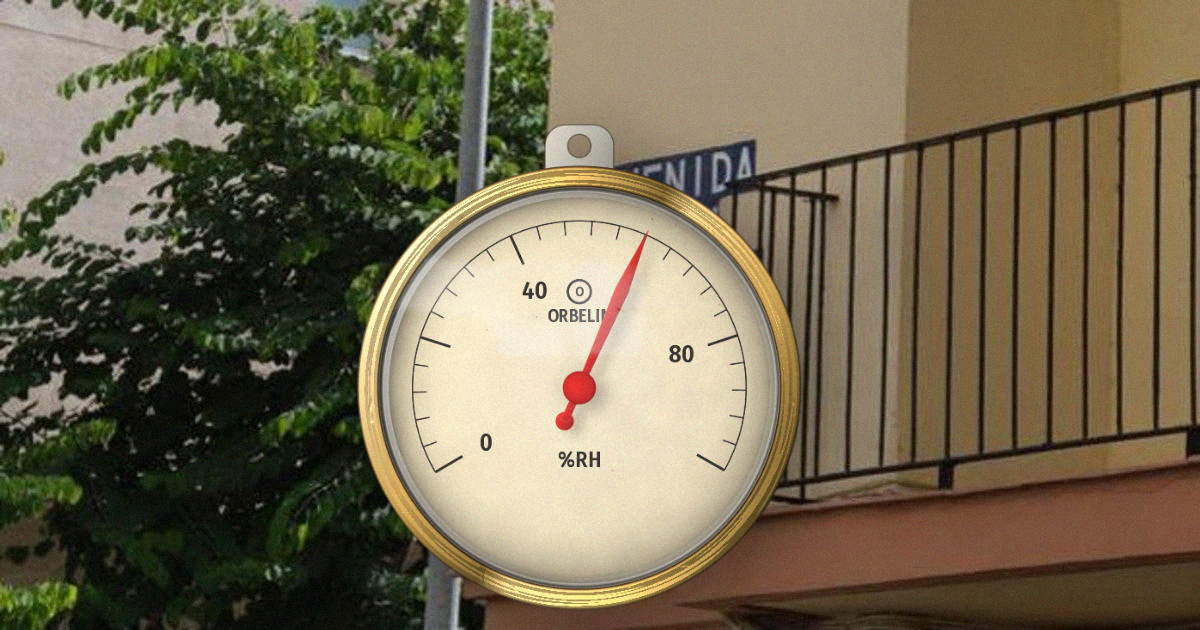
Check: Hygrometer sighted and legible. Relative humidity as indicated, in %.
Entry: 60 %
